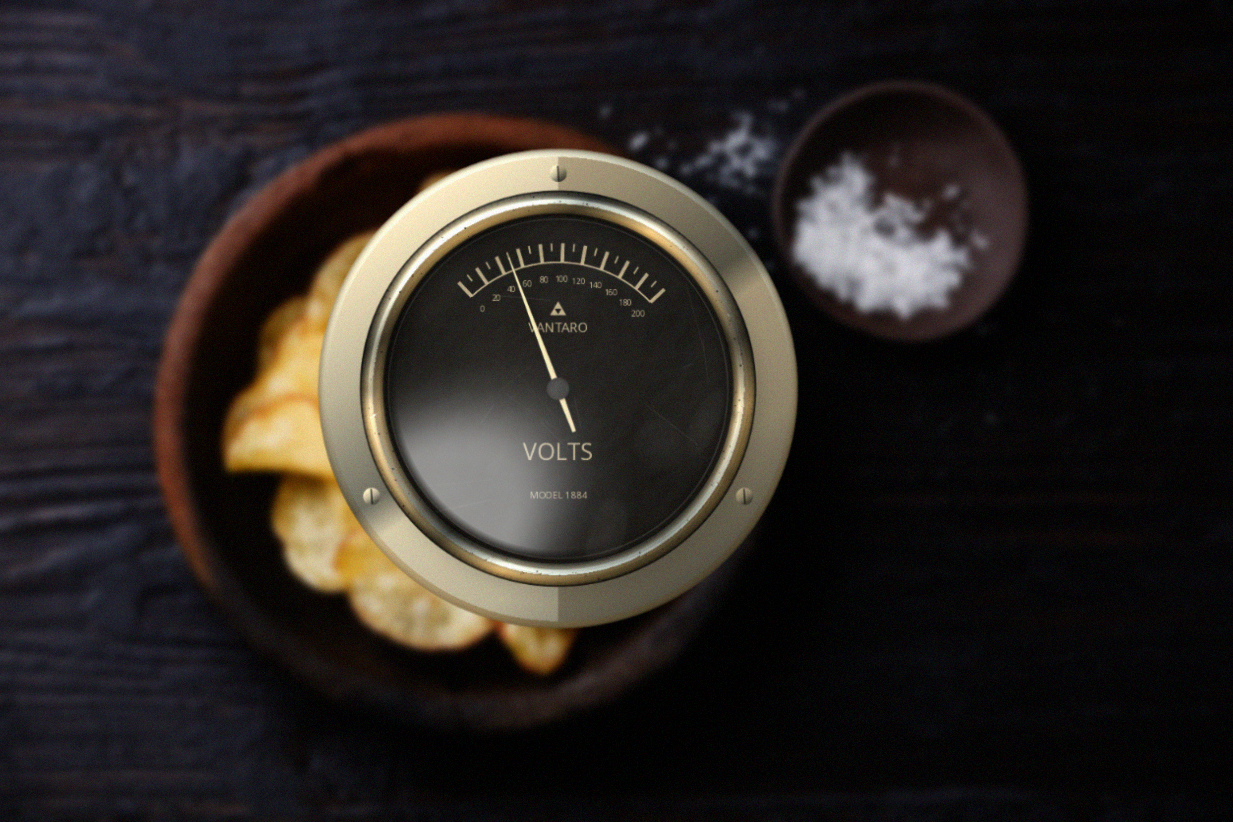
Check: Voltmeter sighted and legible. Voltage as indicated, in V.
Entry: 50 V
